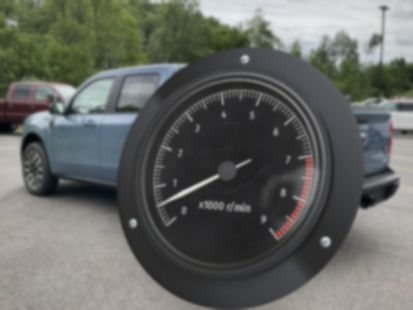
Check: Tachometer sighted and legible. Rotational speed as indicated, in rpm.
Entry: 500 rpm
